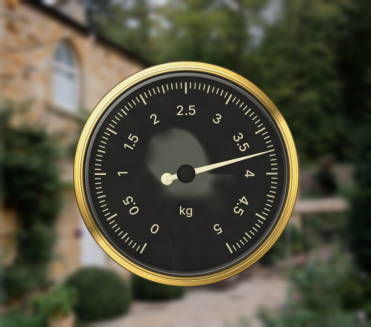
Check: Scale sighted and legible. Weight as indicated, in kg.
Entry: 3.75 kg
